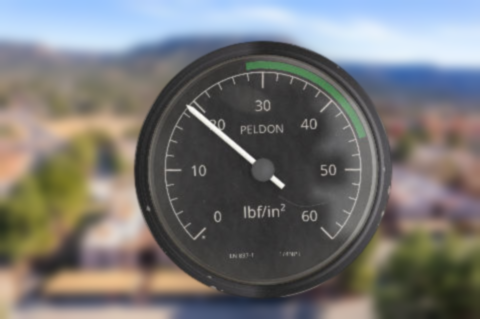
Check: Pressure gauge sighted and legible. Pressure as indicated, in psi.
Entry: 19 psi
